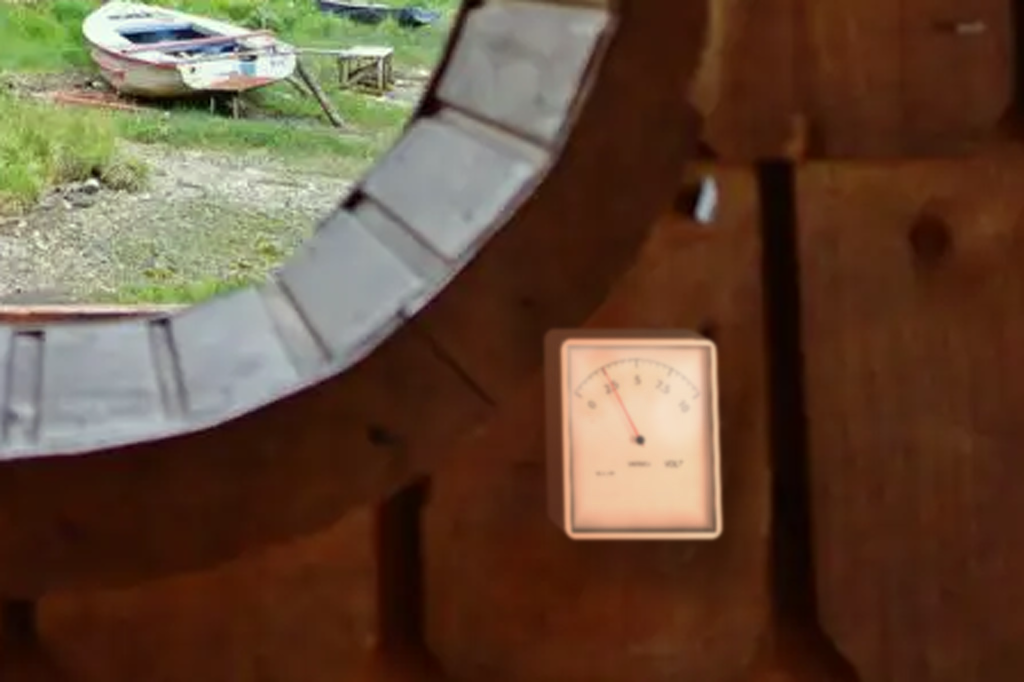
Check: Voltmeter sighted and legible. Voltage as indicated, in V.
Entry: 2.5 V
